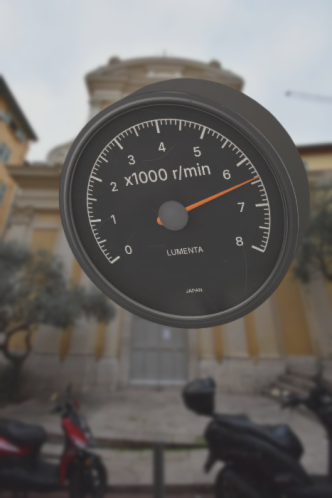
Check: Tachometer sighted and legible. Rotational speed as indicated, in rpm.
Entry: 6400 rpm
